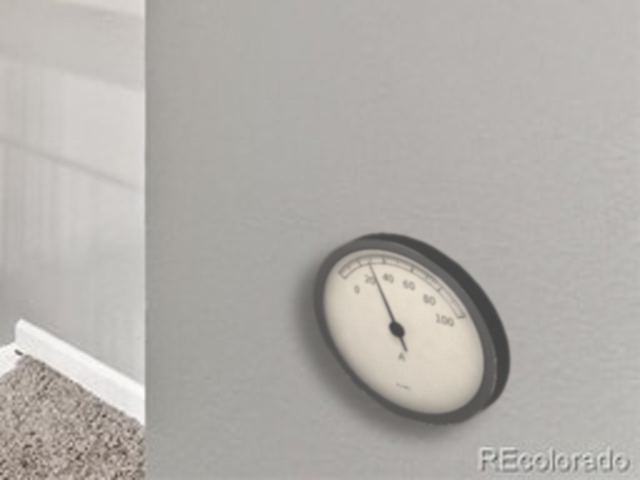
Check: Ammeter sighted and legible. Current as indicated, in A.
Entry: 30 A
